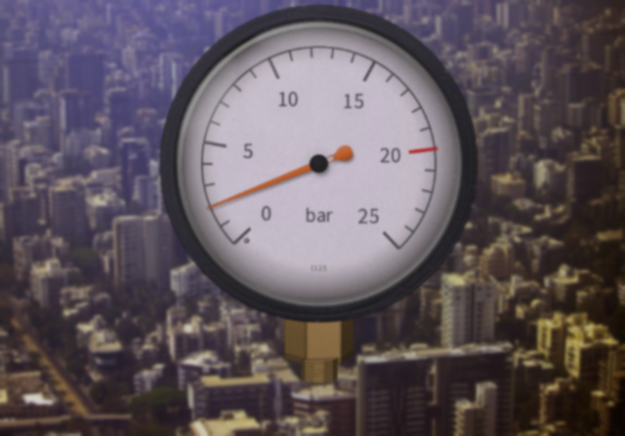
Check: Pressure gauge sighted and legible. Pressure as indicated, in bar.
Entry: 2 bar
